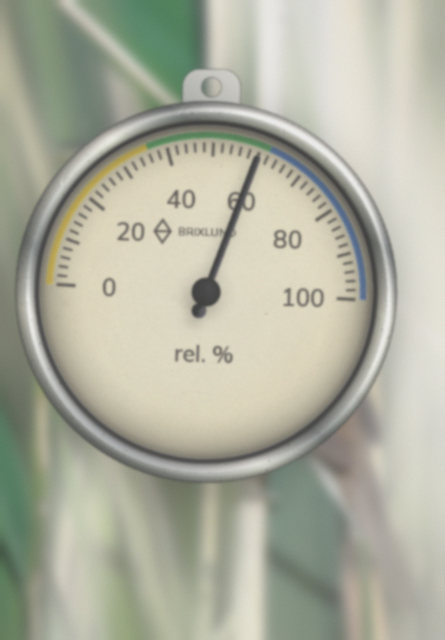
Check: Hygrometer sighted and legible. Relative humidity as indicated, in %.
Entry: 60 %
